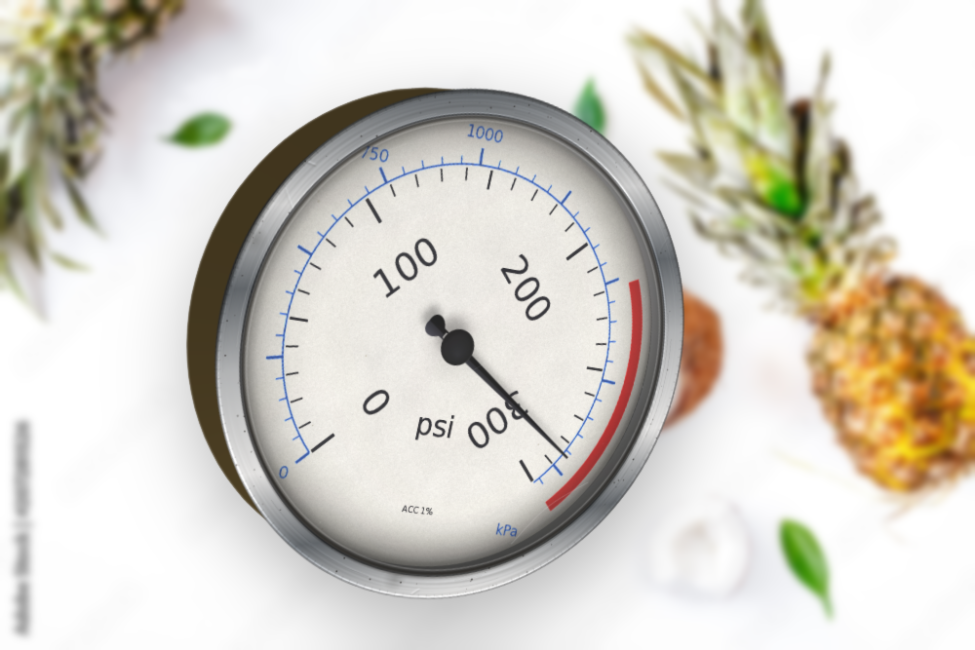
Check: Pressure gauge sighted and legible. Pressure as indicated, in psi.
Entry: 285 psi
